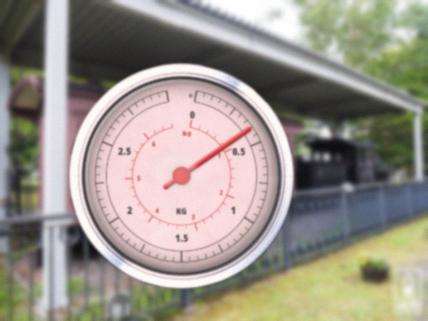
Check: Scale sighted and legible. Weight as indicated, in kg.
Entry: 0.4 kg
